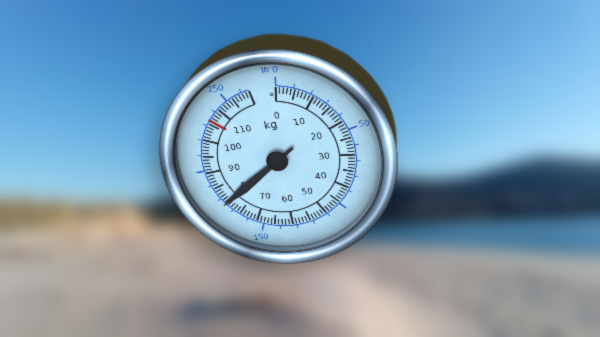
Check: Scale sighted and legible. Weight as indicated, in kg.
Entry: 80 kg
